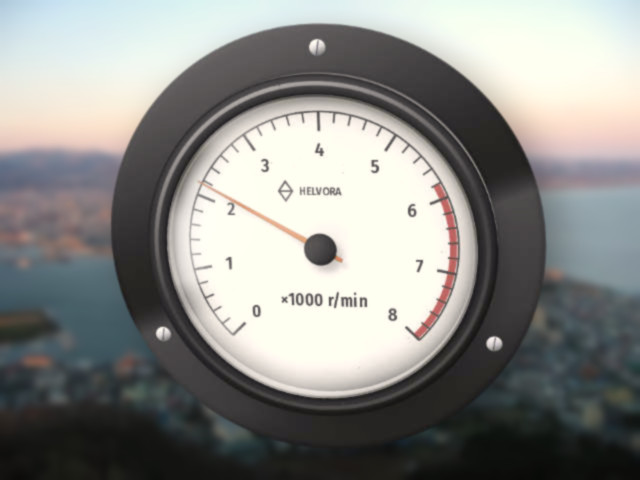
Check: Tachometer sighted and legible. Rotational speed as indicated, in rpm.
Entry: 2200 rpm
